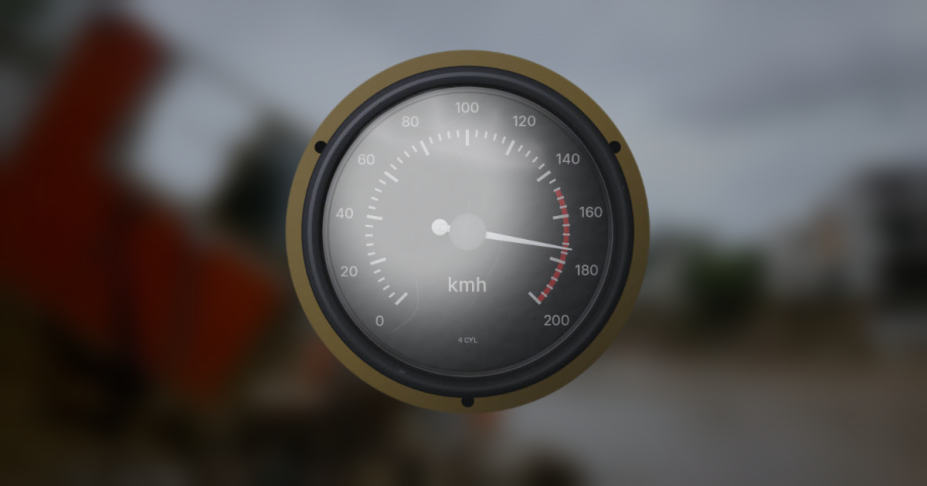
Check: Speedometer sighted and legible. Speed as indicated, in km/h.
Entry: 174 km/h
